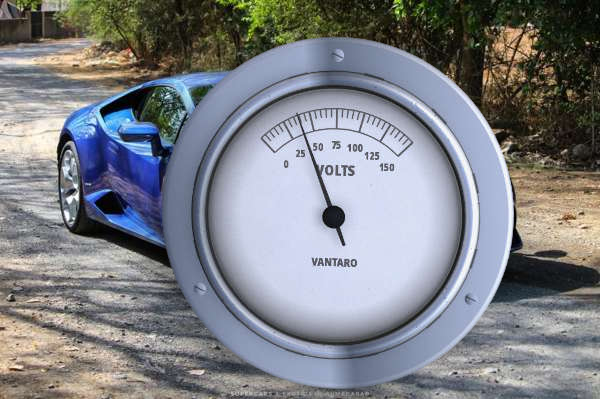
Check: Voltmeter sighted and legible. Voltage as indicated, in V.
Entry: 40 V
